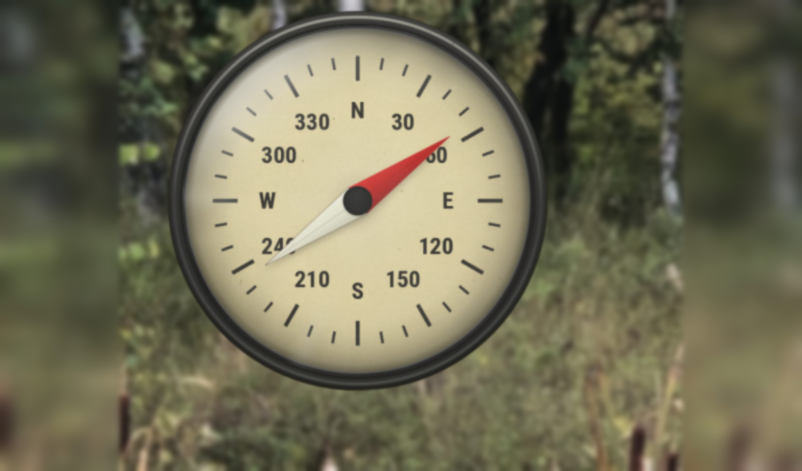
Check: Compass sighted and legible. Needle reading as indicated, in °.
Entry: 55 °
